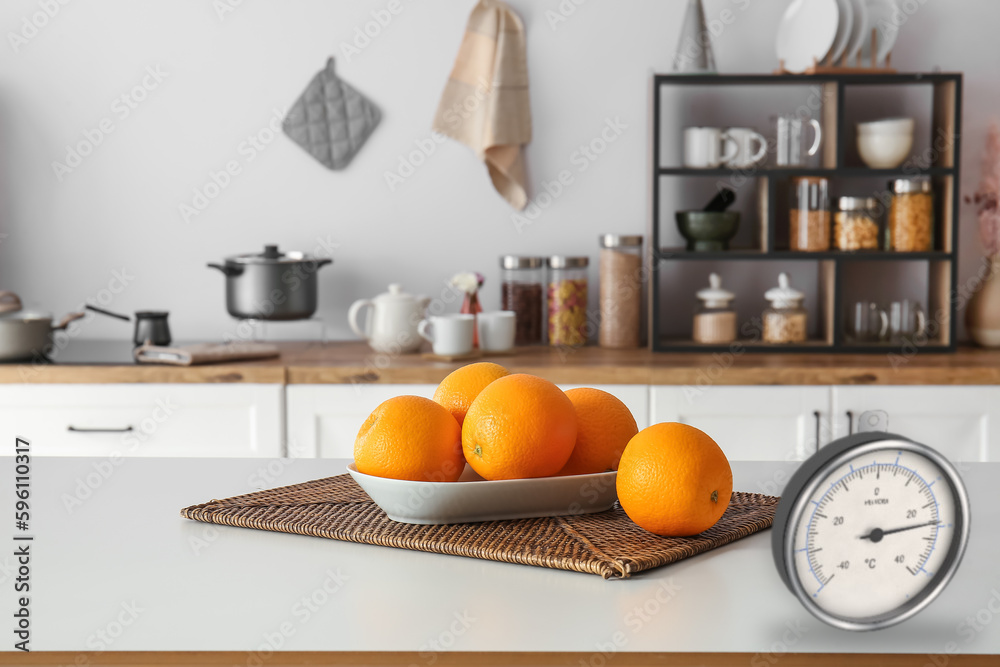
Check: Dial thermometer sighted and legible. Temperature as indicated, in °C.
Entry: 25 °C
